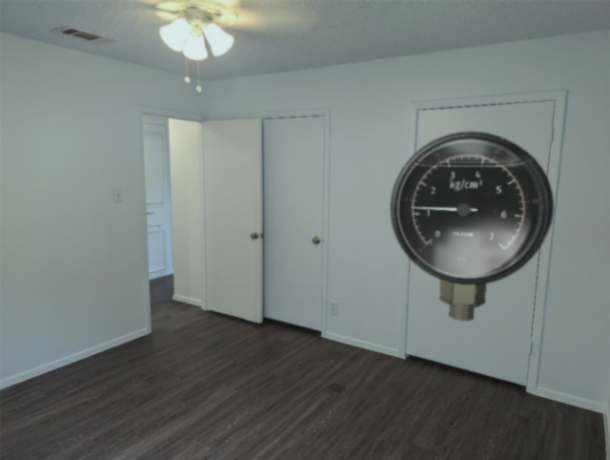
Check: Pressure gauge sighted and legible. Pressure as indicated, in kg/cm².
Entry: 1.2 kg/cm²
